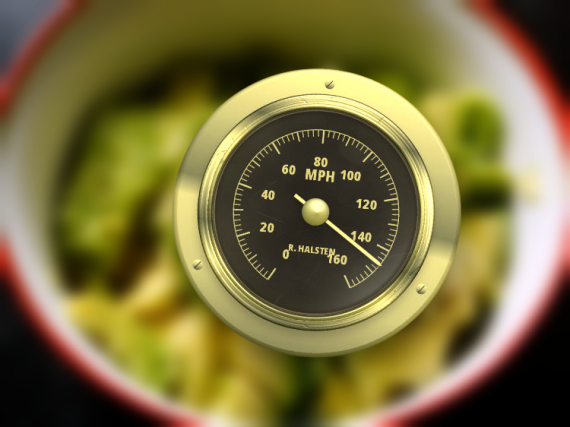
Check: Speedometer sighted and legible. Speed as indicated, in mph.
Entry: 146 mph
